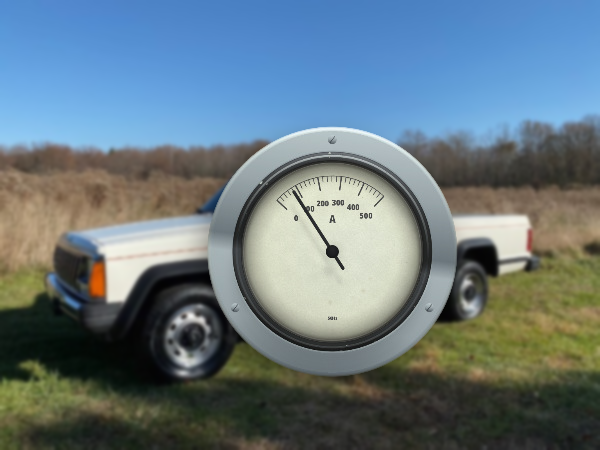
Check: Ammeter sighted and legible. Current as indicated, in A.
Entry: 80 A
